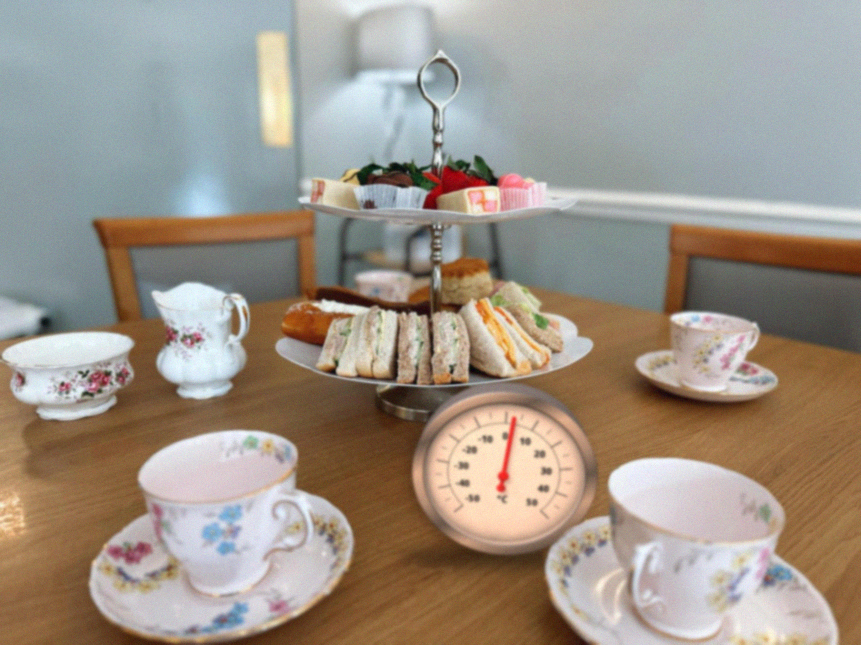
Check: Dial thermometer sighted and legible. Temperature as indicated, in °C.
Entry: 2.5 °C
